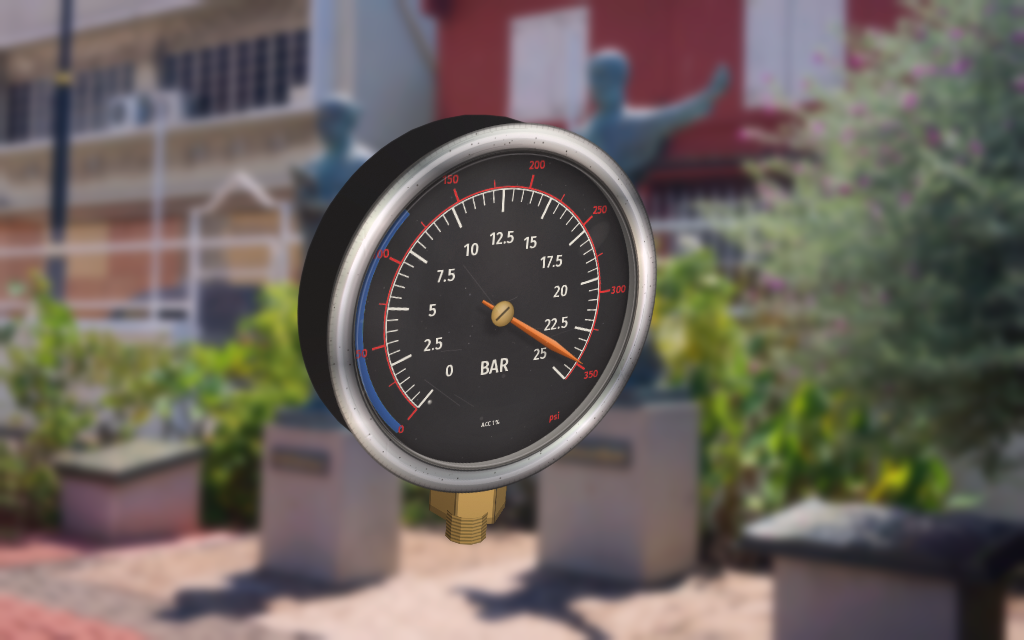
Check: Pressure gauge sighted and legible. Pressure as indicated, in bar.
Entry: 24 bar
